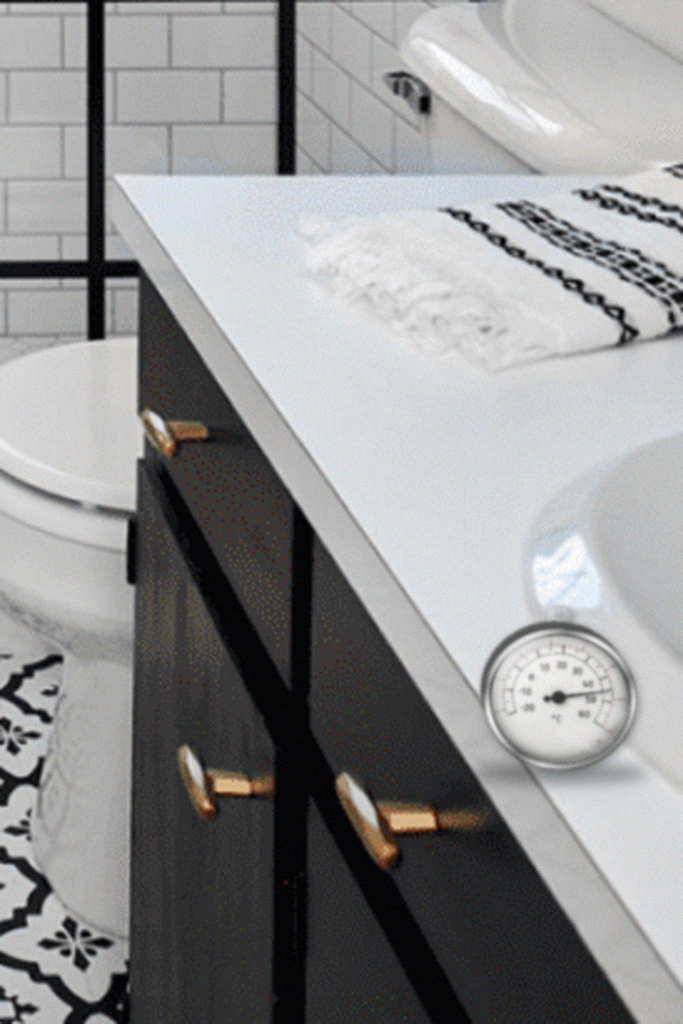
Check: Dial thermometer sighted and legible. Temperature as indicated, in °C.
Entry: 45 °C
